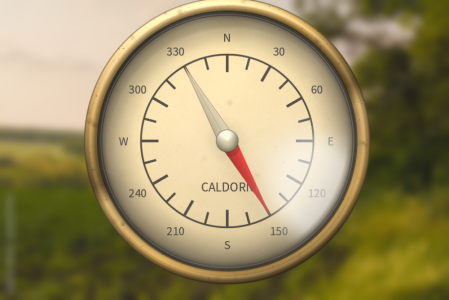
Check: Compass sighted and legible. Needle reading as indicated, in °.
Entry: 150 °
